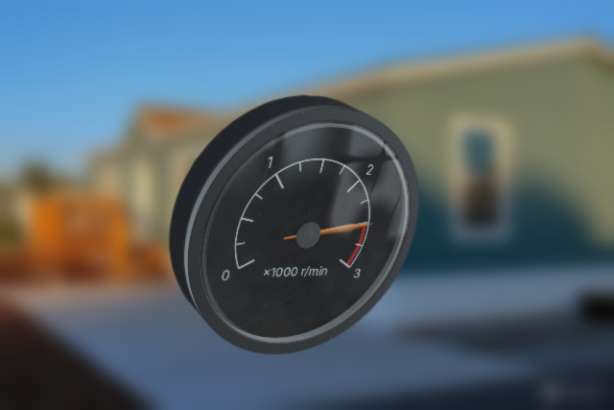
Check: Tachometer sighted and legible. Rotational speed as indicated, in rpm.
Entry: 2500 rpm
